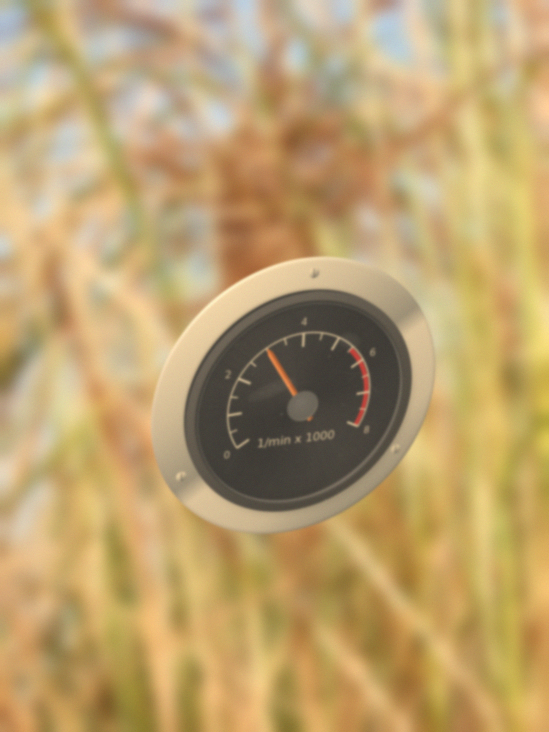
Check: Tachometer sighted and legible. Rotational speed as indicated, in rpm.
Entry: 3000 rpm
